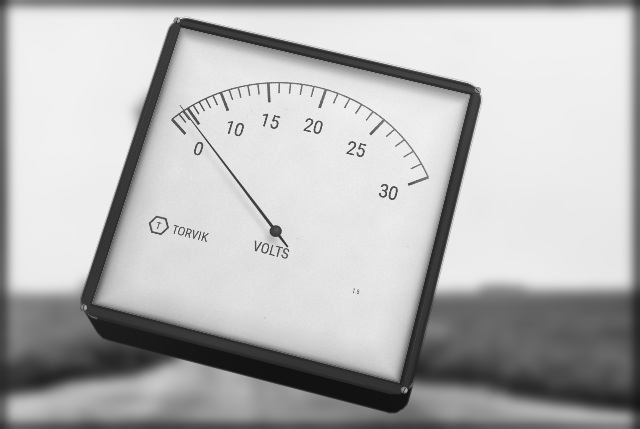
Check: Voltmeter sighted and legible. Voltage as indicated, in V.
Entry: 4 V
